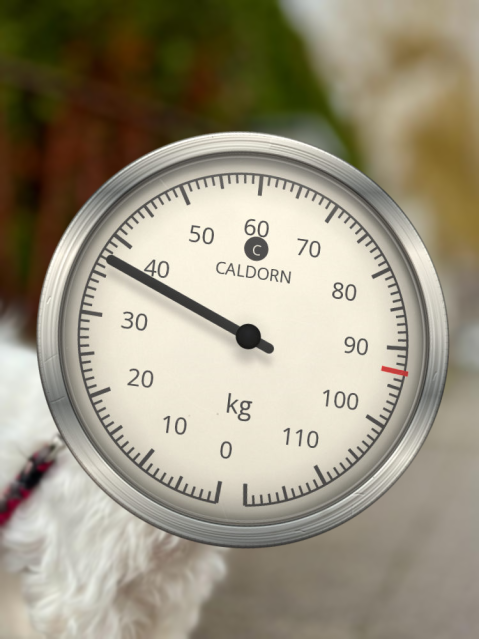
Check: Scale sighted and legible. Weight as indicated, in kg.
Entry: 37 kg
